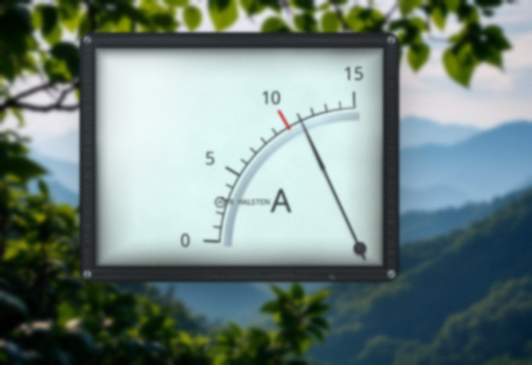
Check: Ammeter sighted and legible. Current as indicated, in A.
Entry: 11 A
